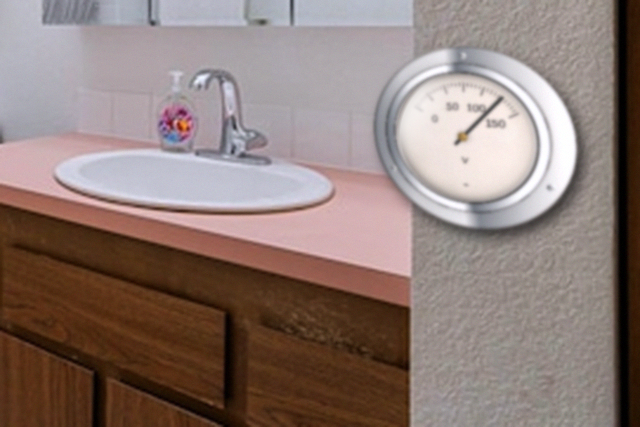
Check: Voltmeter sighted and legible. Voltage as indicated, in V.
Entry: 125 V
